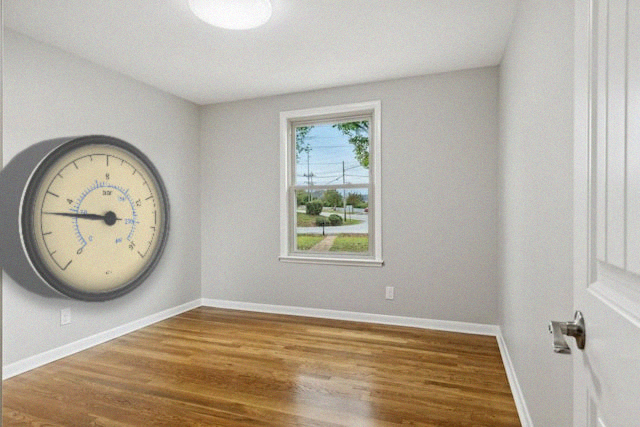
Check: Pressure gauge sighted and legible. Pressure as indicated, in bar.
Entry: 3 bar
